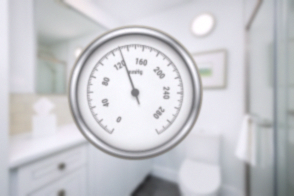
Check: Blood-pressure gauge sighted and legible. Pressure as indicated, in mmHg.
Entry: 130 mmHg
